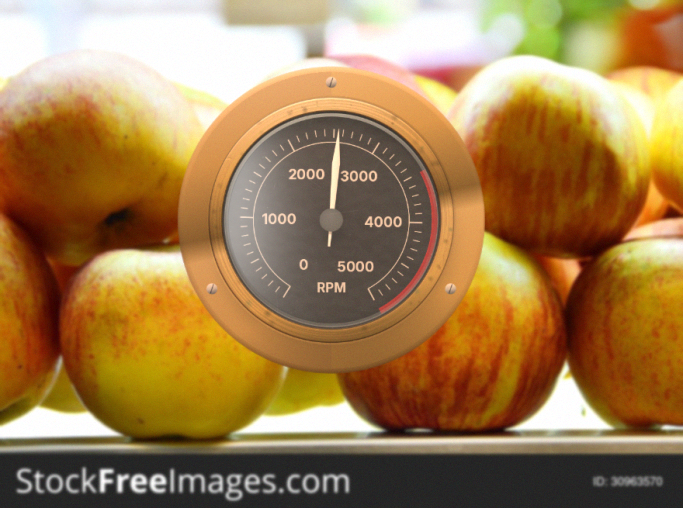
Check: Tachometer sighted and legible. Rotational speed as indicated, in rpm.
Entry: 2550 rpm
